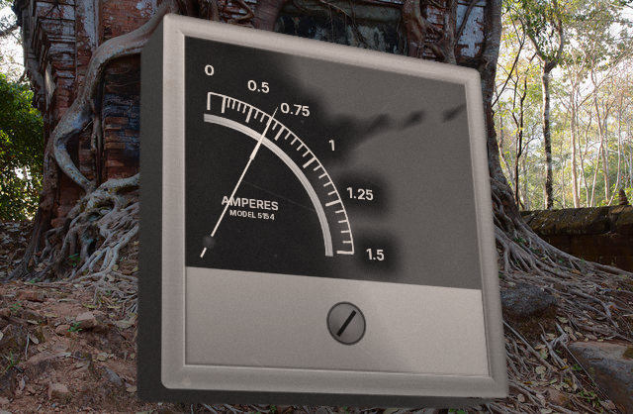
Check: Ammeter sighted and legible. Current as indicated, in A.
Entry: 0.65 A
